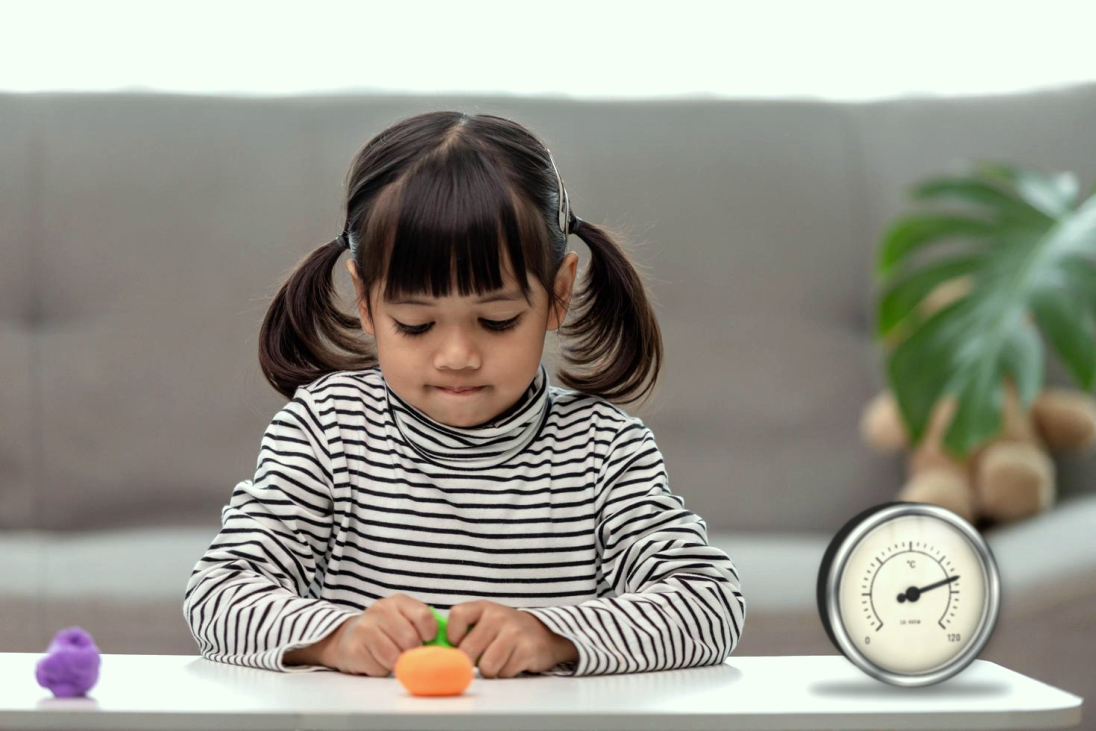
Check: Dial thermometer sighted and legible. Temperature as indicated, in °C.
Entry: 92 °C
